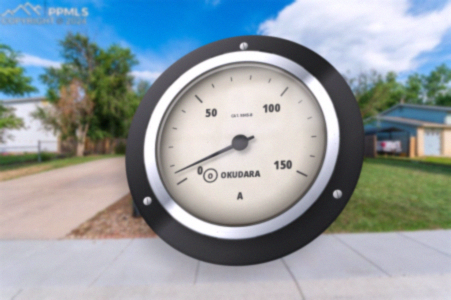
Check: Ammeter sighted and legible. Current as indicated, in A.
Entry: 5 A
